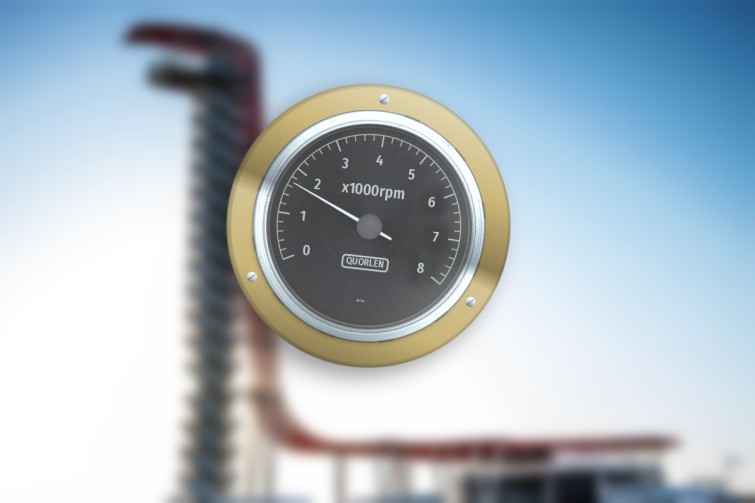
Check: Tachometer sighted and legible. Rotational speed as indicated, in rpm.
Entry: 1700 rpm
